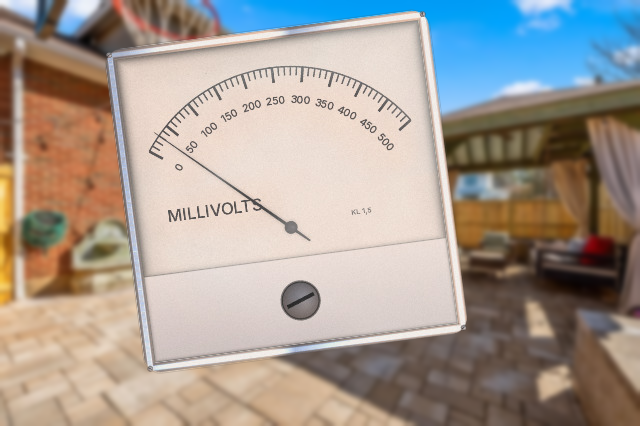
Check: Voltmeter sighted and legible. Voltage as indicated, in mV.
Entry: 30 mV
